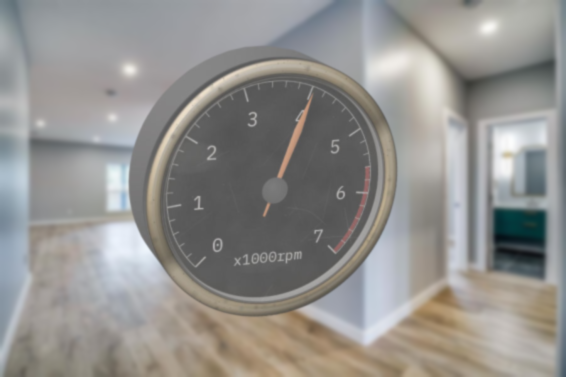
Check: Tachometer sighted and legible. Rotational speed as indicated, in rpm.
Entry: 4000 rpm
